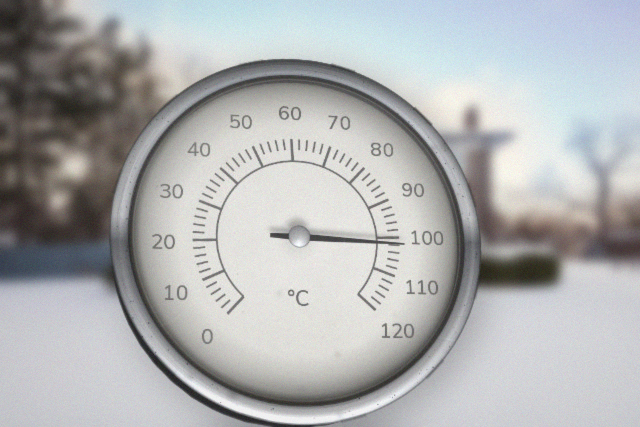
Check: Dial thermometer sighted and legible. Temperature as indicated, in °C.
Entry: 102 °C
